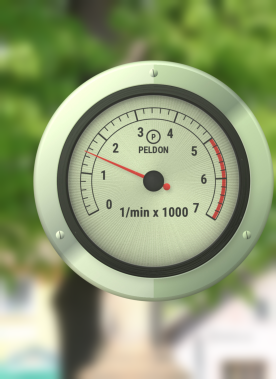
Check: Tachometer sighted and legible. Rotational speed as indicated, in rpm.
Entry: 1500 rpm
